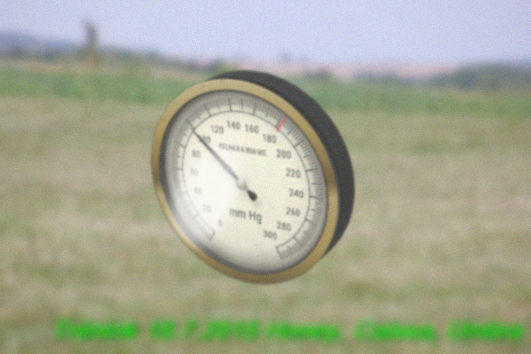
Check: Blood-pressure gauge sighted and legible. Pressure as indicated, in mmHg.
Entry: 100 mmHg
